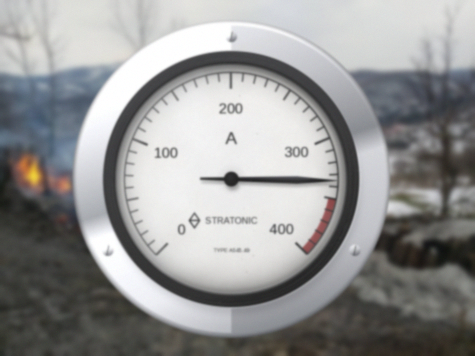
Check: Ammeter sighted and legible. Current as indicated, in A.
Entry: 335 A
